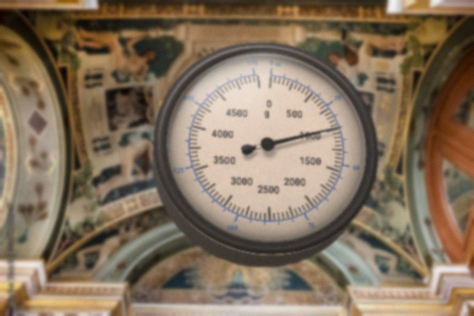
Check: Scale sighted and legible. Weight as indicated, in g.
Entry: 1000 g
